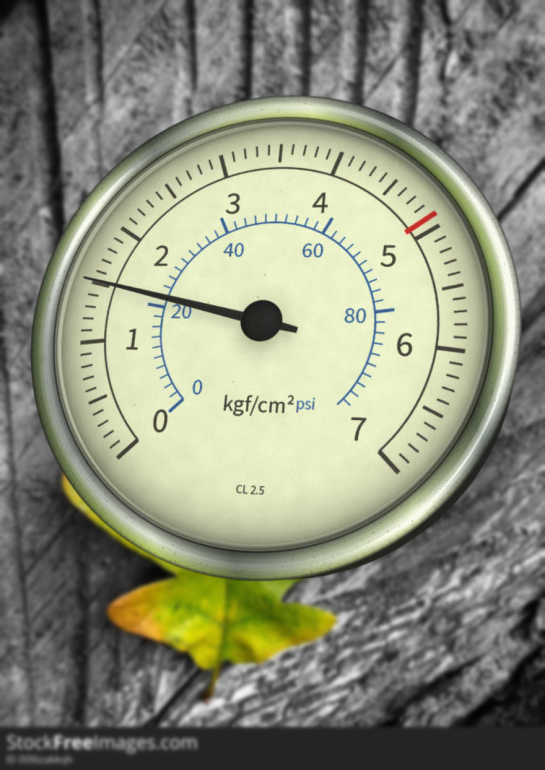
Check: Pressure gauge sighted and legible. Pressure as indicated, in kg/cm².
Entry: 1.5 kg/cm²
